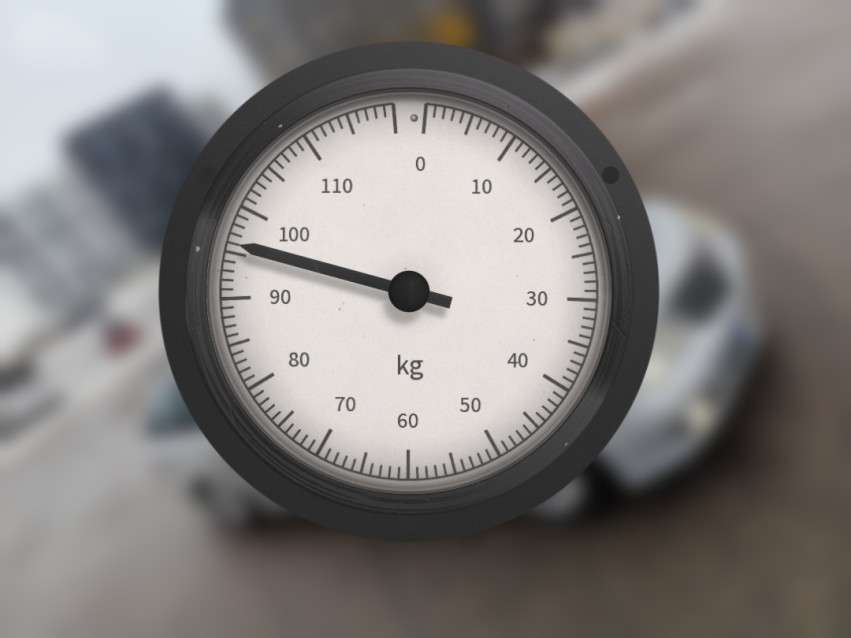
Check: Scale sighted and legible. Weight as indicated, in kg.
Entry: 96 kg
